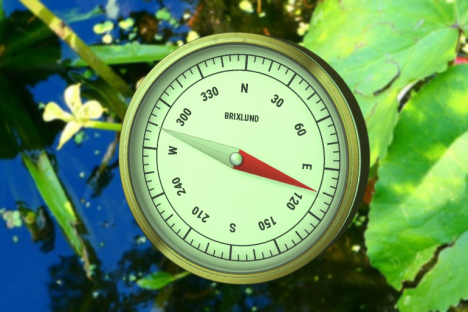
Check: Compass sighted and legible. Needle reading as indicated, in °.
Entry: 105 °
